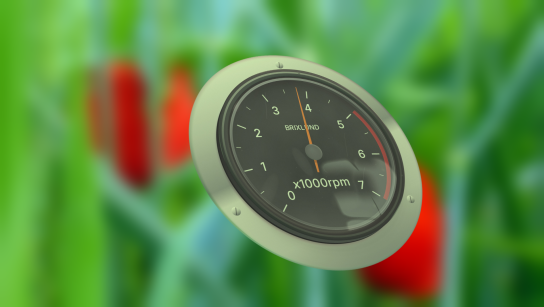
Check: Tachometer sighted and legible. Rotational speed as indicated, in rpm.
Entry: 3750 rpm
